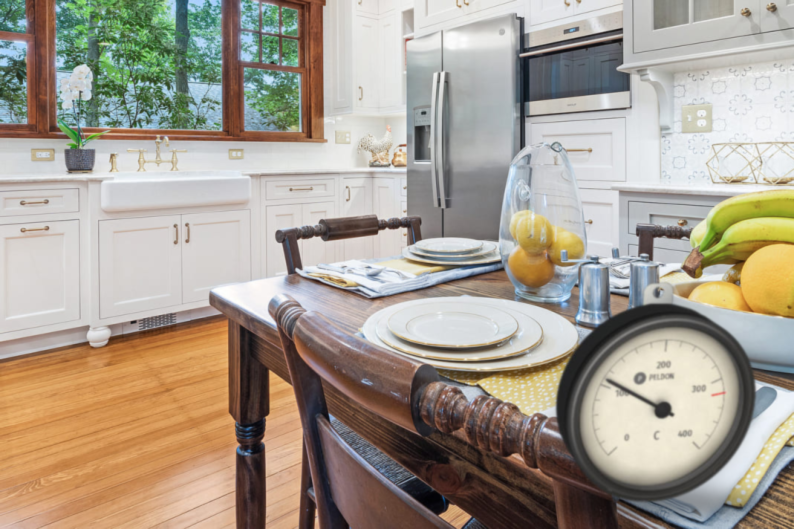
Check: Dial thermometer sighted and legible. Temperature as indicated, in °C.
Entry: 110 °C
